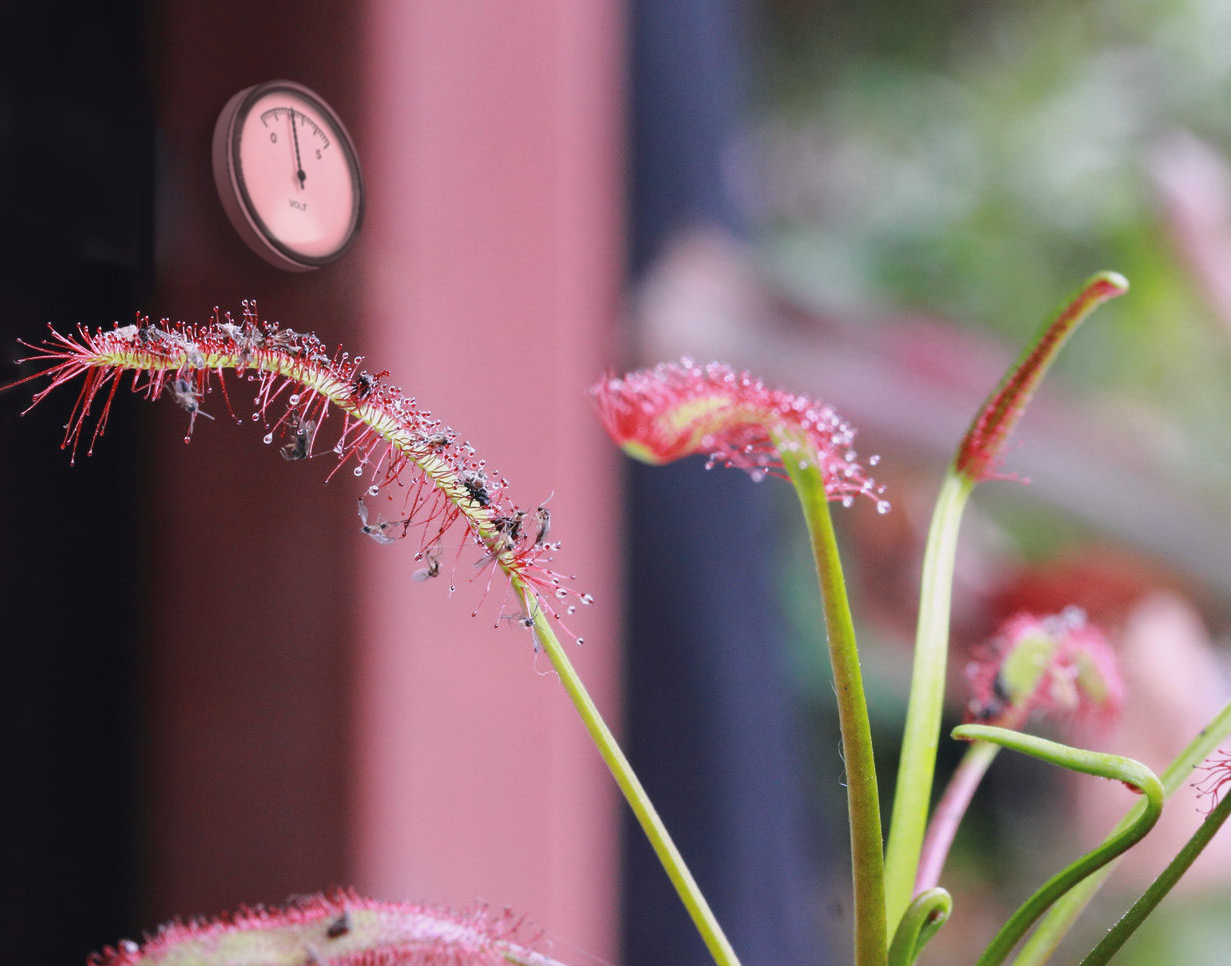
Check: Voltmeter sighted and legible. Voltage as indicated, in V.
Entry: 2 V
